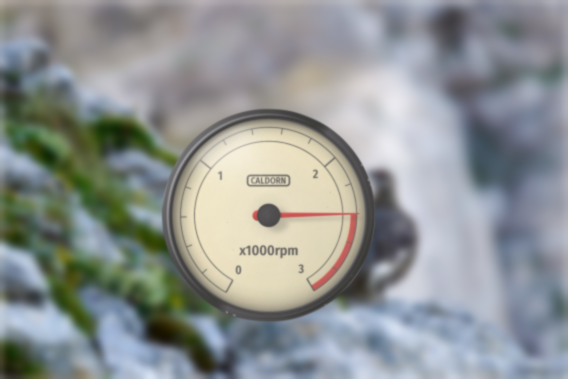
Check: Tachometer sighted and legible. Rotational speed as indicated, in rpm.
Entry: 2400 rpm
